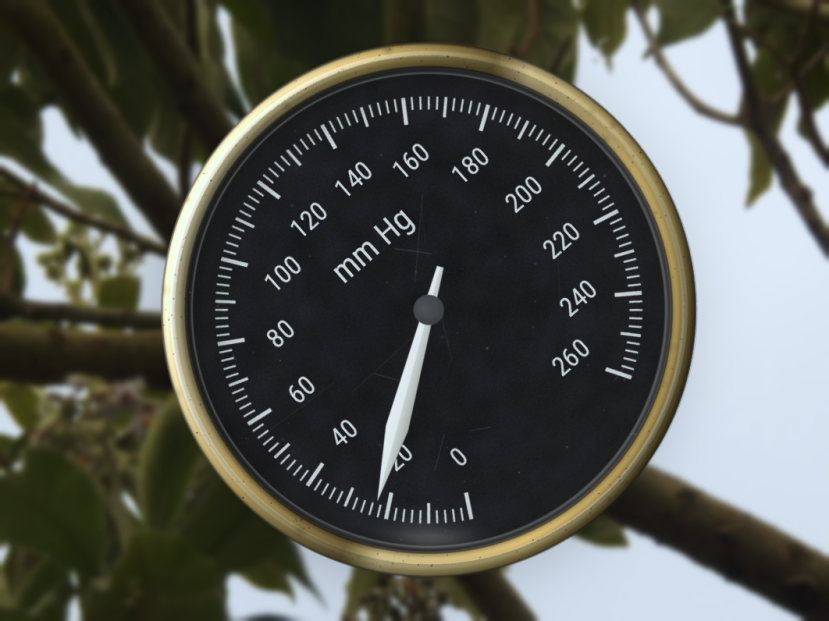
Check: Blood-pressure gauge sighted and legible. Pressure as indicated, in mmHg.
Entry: 23 mmHg
